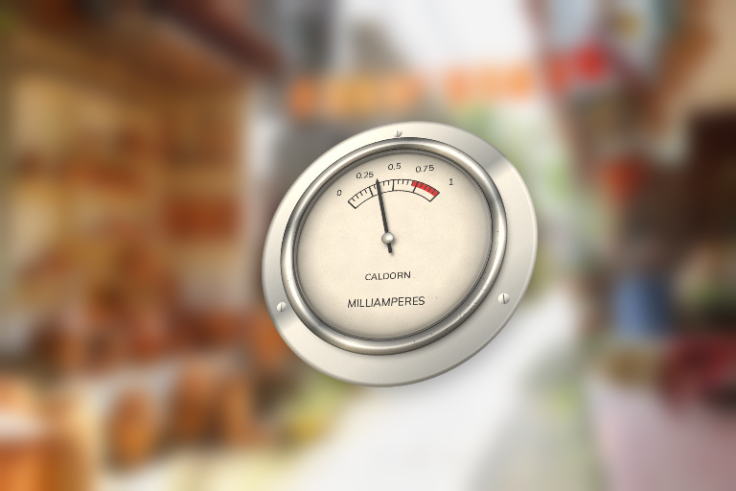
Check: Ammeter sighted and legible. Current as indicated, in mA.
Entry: 0.35 mA
